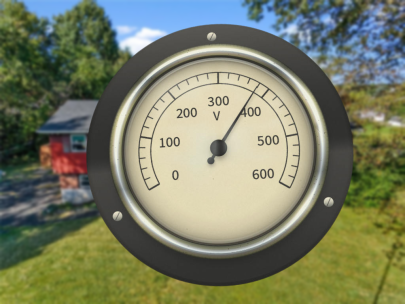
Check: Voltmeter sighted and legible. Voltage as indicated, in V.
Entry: 380 V
